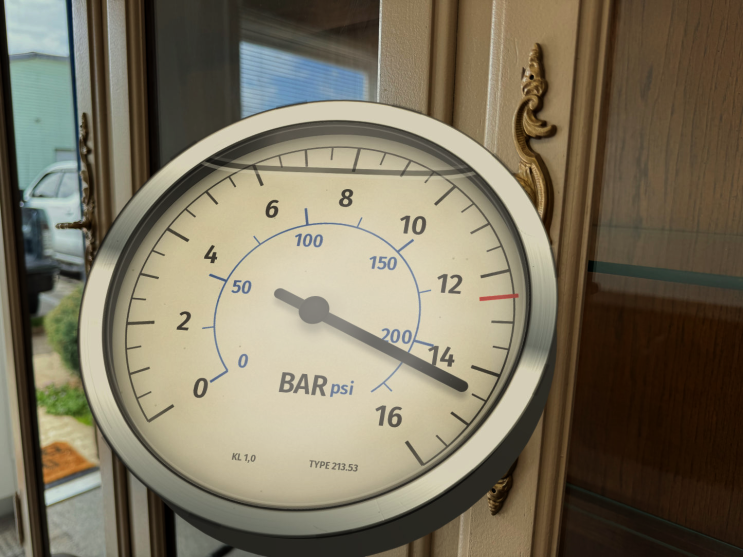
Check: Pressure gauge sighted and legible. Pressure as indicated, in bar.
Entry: 14.5 bar
